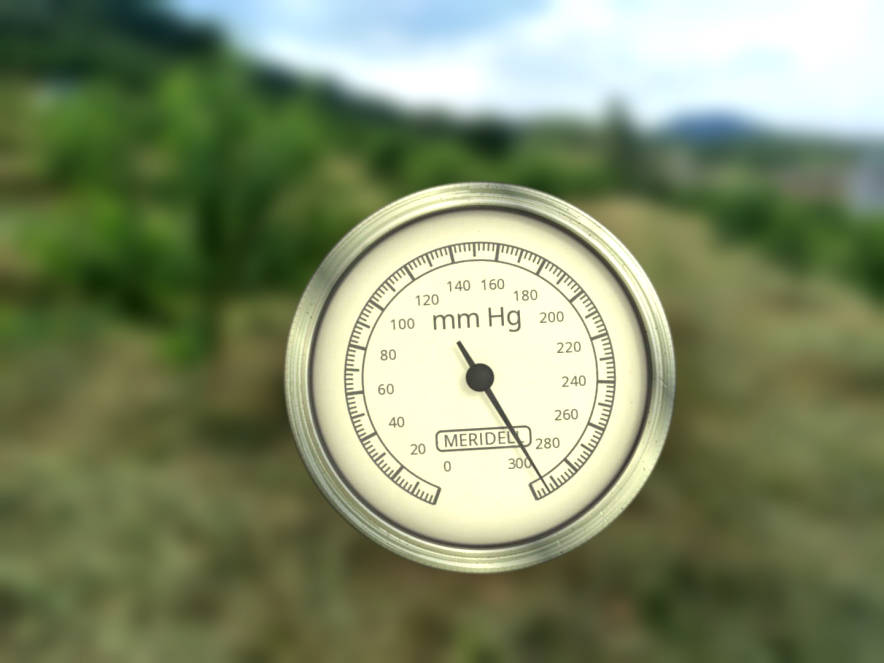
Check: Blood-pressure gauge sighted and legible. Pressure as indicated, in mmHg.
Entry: 294 mmHg
